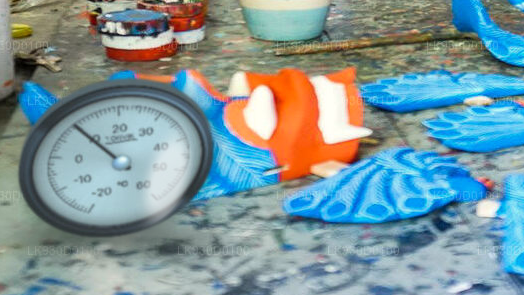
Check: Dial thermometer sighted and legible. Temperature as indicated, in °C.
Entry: 10 °C
